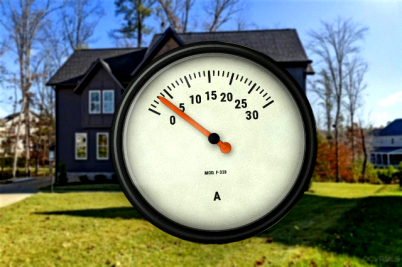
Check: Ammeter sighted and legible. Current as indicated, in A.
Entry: 3 A
